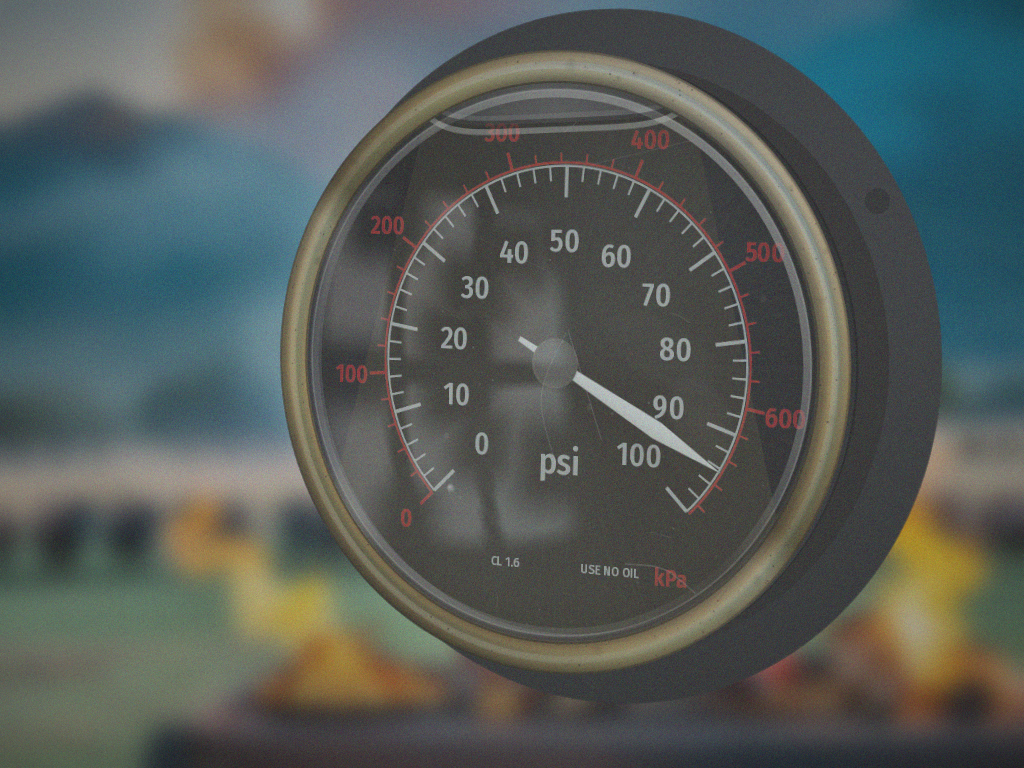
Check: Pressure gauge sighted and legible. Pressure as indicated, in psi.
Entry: 94 psi
